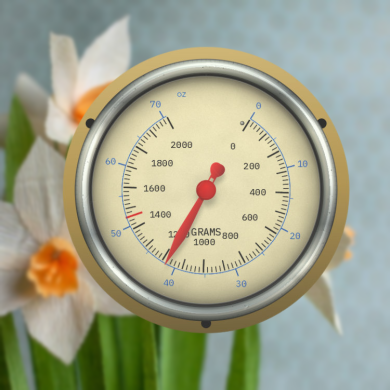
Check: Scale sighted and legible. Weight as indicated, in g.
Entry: 1180 g
